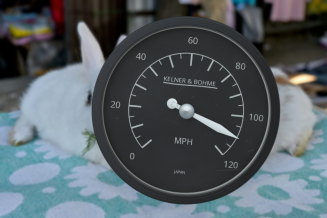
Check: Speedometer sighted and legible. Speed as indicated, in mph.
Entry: 110 mph
